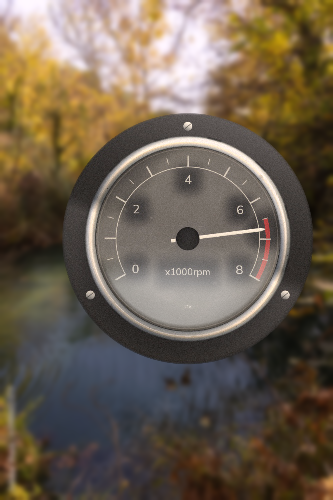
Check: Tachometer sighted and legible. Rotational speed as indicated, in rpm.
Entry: 6750 rpm
